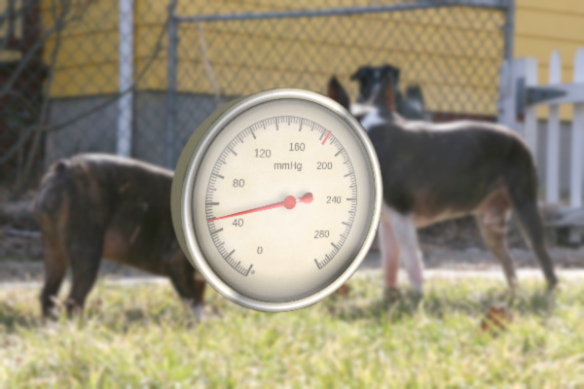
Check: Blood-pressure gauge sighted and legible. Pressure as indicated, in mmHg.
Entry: 50 mmHg
